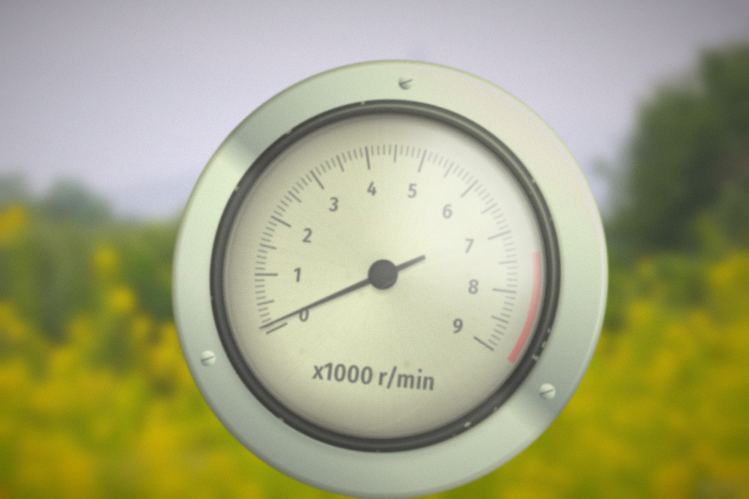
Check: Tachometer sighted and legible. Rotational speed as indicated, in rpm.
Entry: 100 rpm
